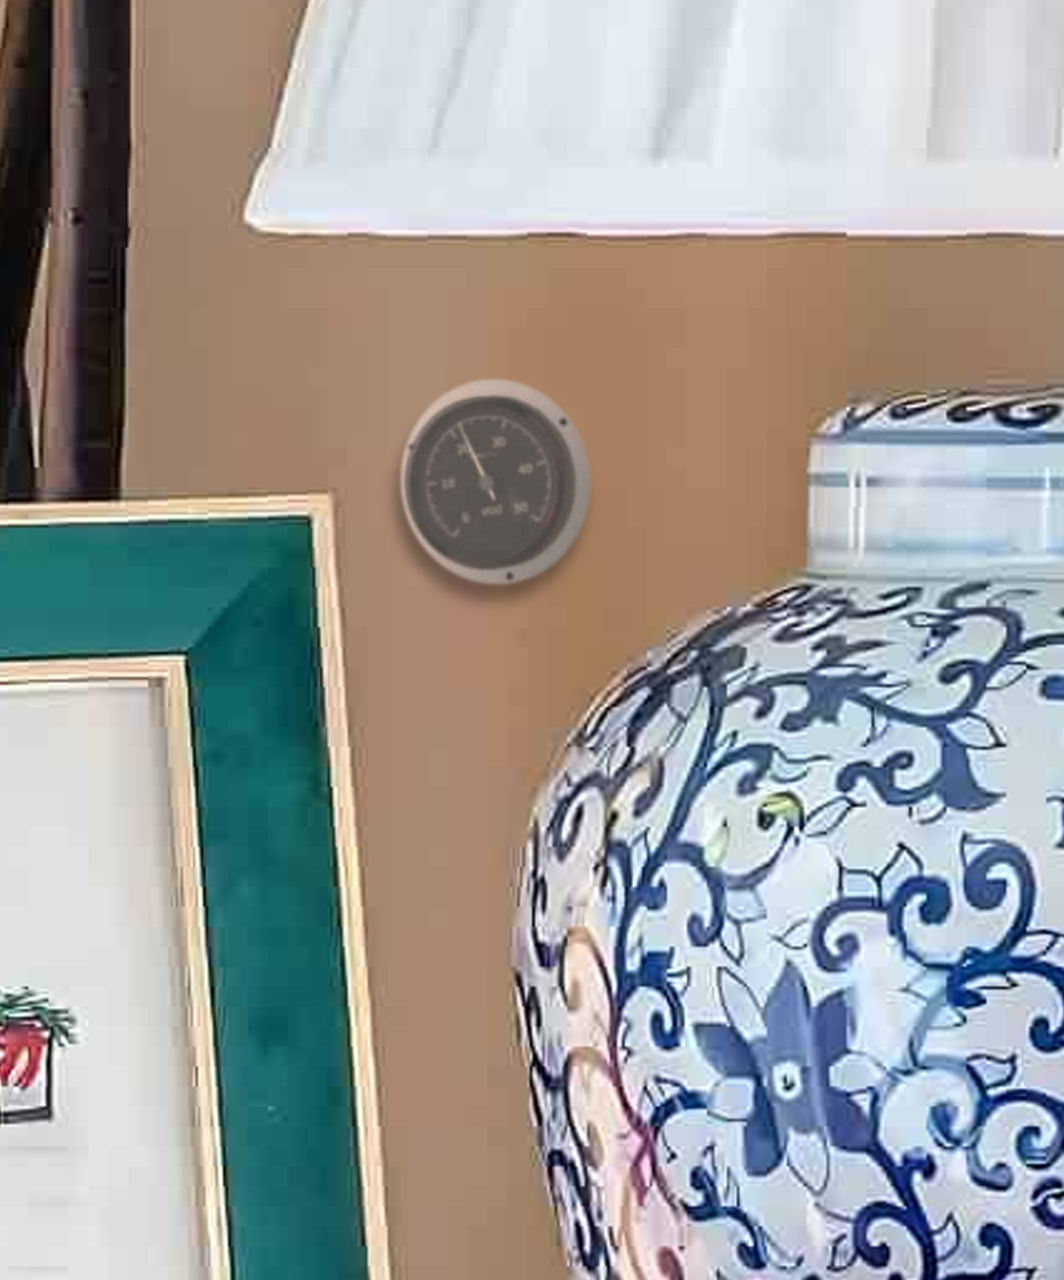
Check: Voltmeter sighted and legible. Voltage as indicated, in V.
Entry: 22 V
